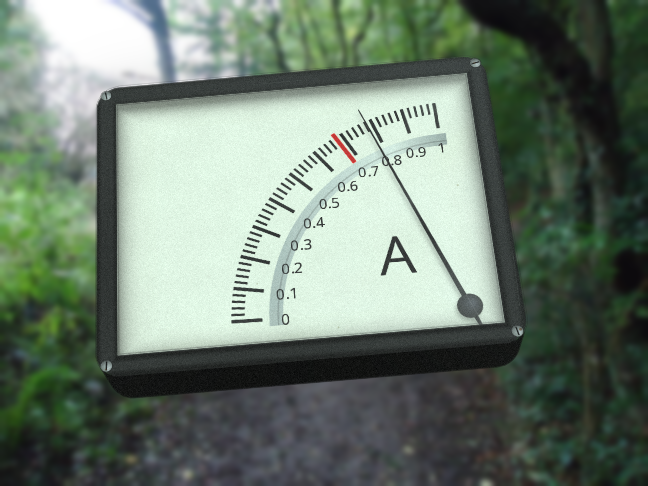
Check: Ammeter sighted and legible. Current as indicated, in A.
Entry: 0.78 A
